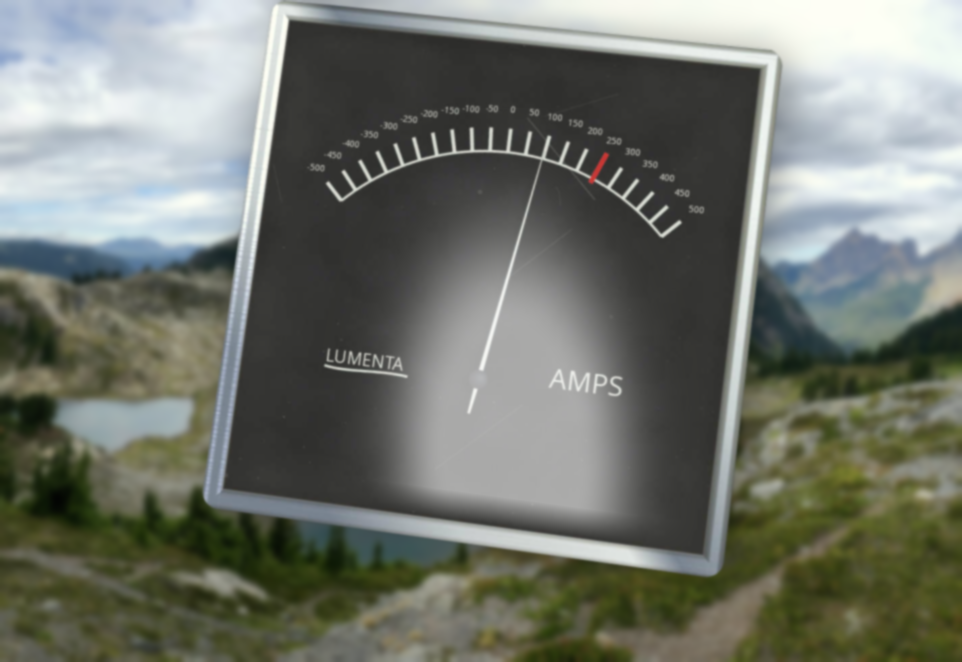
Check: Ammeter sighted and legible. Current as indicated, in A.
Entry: 100 A
